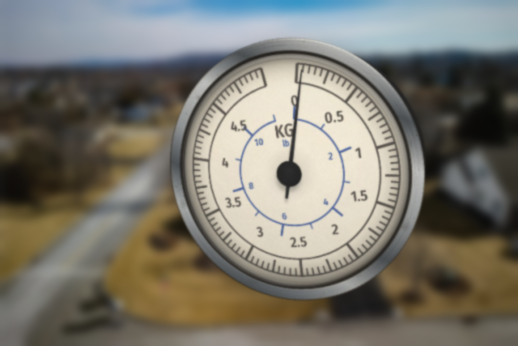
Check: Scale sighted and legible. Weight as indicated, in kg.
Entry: 0.05 kg
